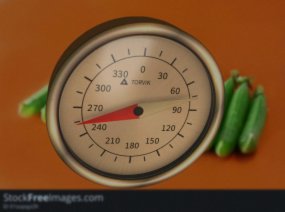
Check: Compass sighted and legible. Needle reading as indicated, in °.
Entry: 255 °
